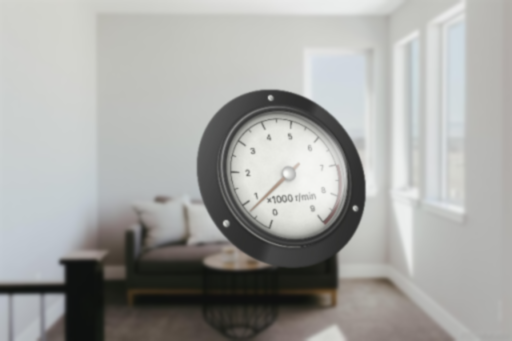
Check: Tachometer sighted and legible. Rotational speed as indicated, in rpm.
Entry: 750 rpm
